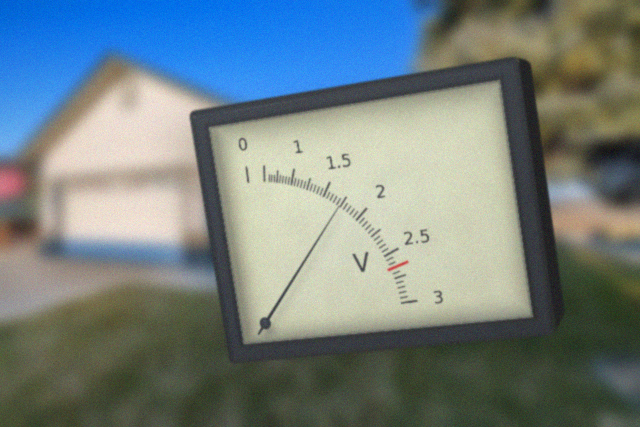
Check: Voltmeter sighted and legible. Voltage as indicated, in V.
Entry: 1.75 V
